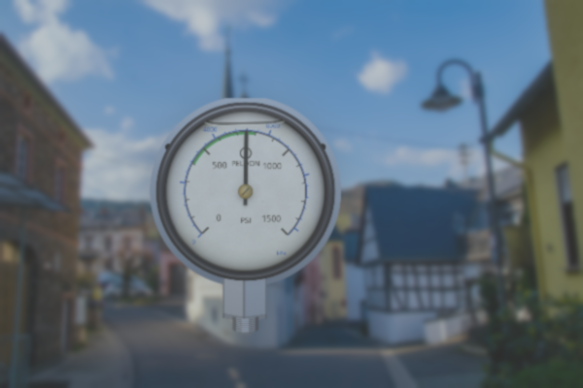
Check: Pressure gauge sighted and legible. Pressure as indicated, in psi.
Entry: 750 psi
